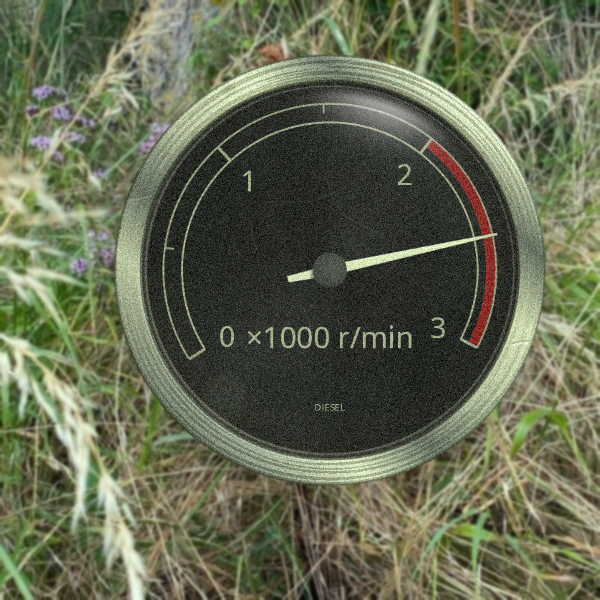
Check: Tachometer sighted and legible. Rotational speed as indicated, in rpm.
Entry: 2500 rpm
